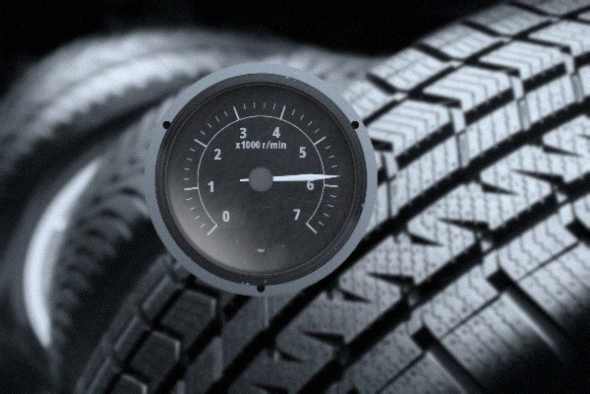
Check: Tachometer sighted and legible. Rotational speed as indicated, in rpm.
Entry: 5800 rpm
